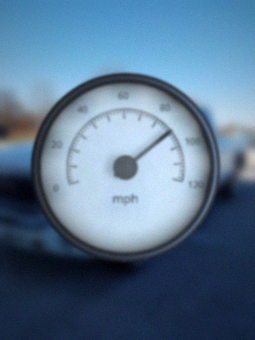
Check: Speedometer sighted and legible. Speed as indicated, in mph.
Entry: 90 mph
